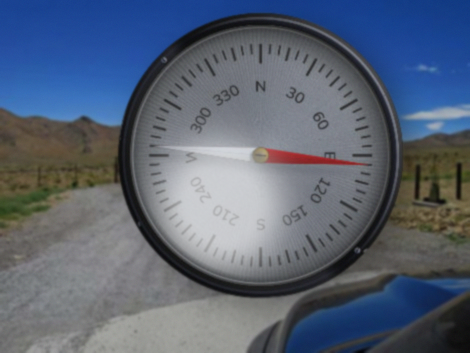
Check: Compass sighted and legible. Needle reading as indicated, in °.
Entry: 95 °
